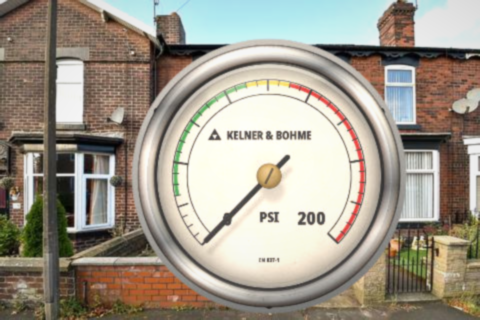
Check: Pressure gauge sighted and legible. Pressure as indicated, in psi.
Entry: 0 psi
